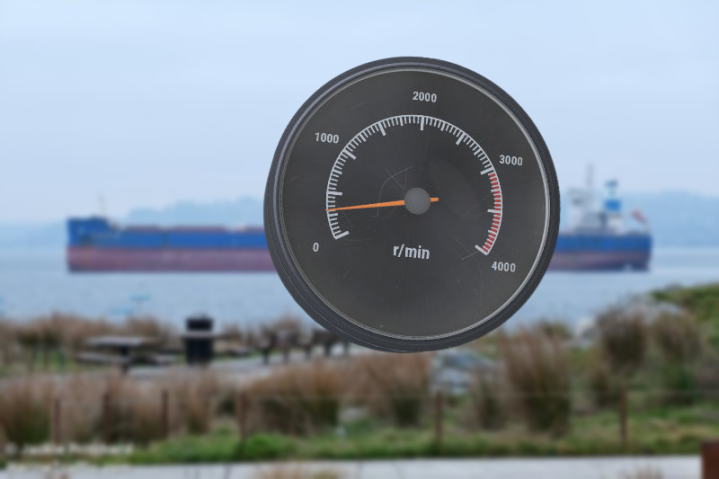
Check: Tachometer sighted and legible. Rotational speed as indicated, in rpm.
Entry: 300 rpm
